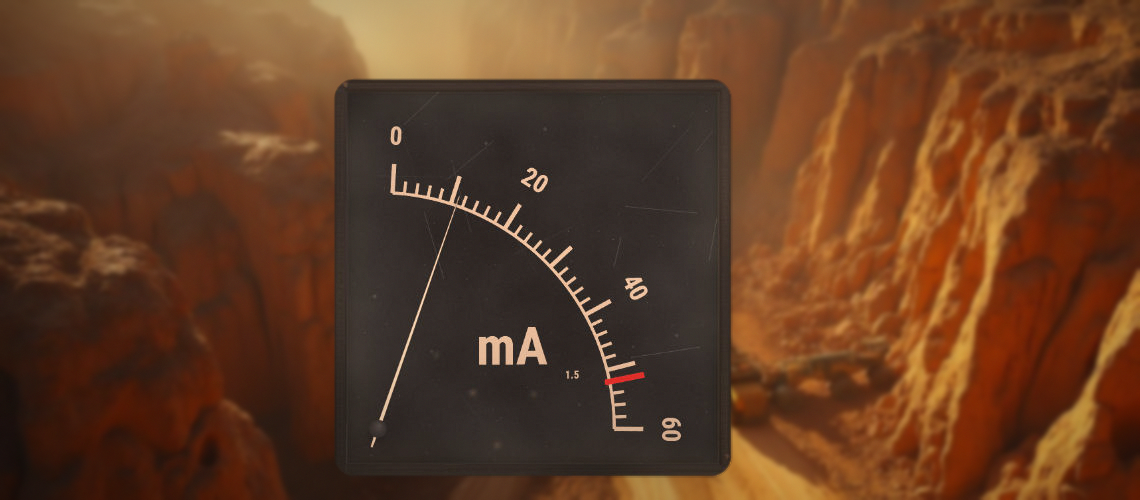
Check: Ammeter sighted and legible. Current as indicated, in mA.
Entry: 11 mA
